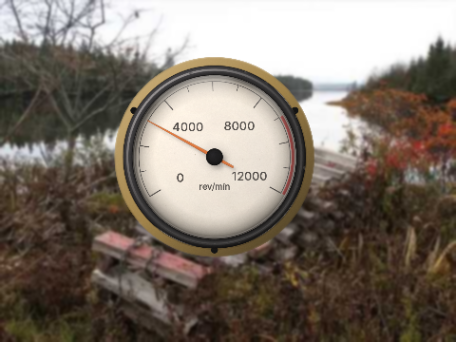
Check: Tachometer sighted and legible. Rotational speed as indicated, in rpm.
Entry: 3000 rpm
